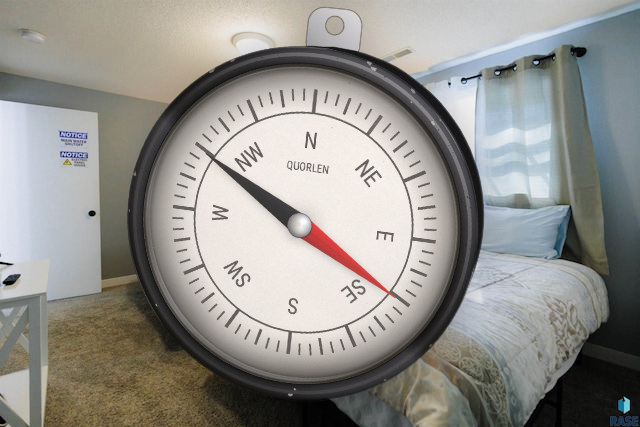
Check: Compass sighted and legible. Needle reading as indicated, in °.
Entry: 120 °
